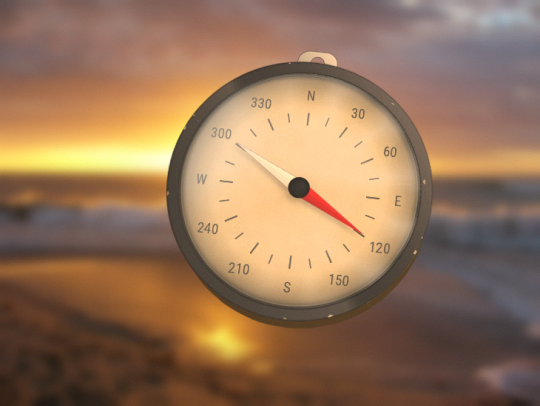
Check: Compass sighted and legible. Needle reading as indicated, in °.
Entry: 120 °
